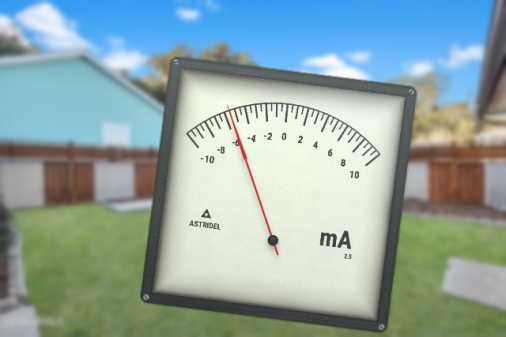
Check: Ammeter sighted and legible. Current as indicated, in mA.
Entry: -5.5 mA
